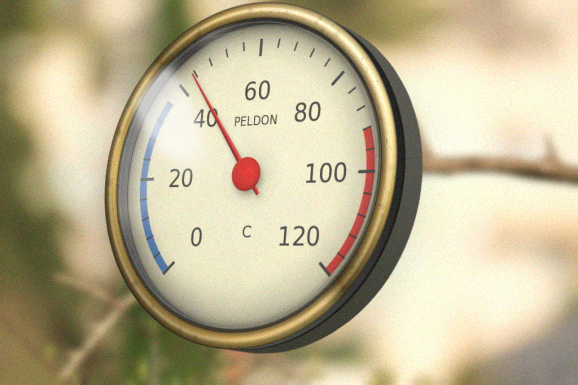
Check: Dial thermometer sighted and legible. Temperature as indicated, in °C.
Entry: 44 °C
